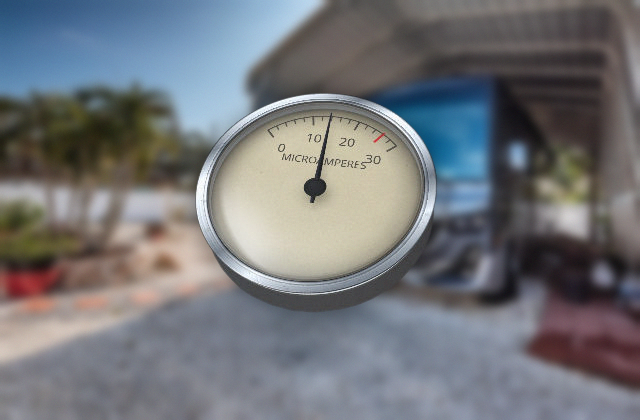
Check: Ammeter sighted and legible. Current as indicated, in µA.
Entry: 14 µA
